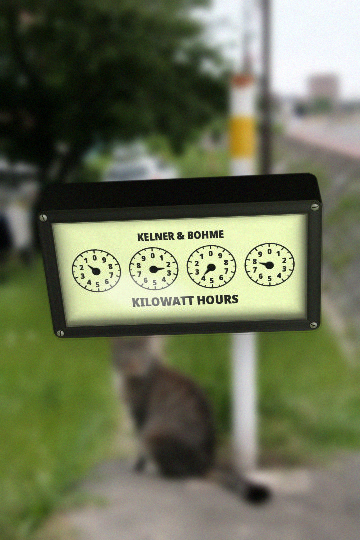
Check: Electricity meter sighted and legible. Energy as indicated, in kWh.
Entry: 1238 kWh
